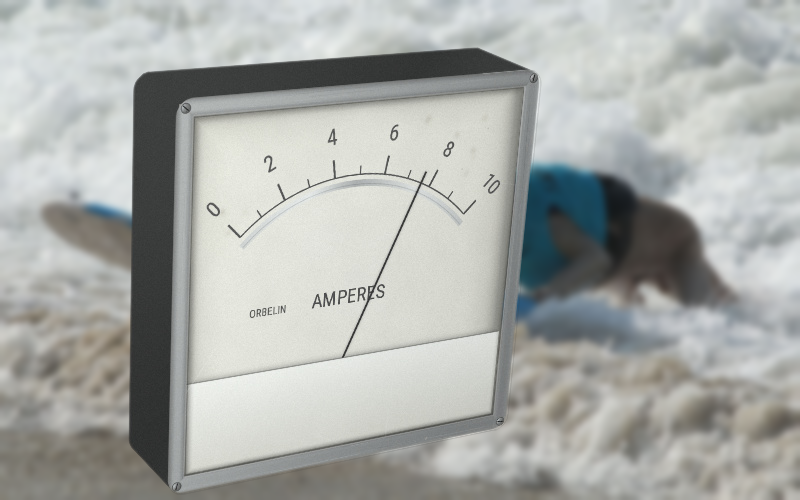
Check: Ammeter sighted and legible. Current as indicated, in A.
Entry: 7.5 A
